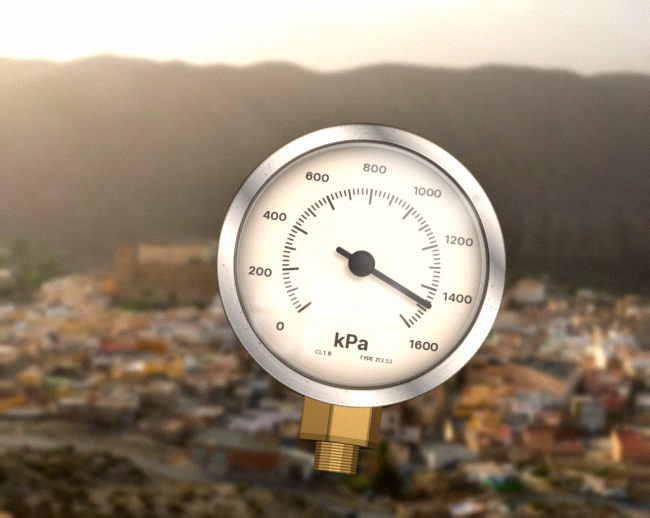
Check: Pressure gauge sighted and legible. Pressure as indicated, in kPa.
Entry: 1480 kPa
